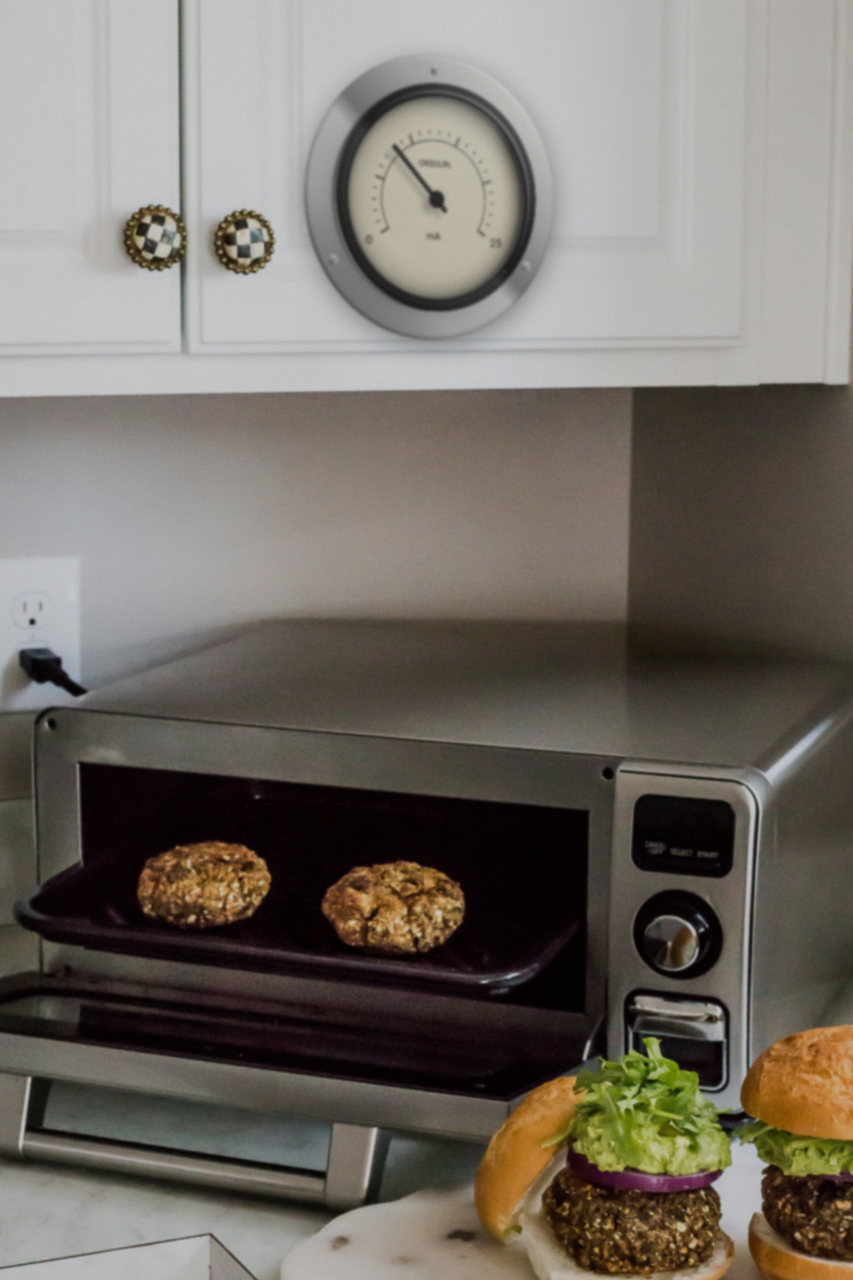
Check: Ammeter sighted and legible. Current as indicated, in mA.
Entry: 8 mA
